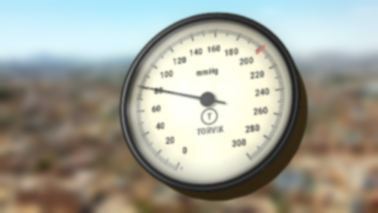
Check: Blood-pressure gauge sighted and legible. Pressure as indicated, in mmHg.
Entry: 80 mmHg
